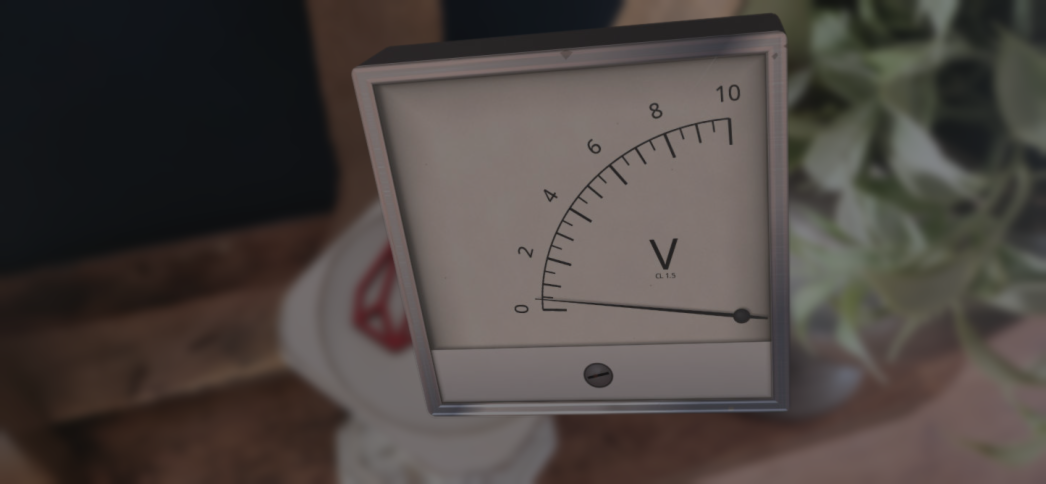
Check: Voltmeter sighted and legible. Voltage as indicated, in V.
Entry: 0.5 V
